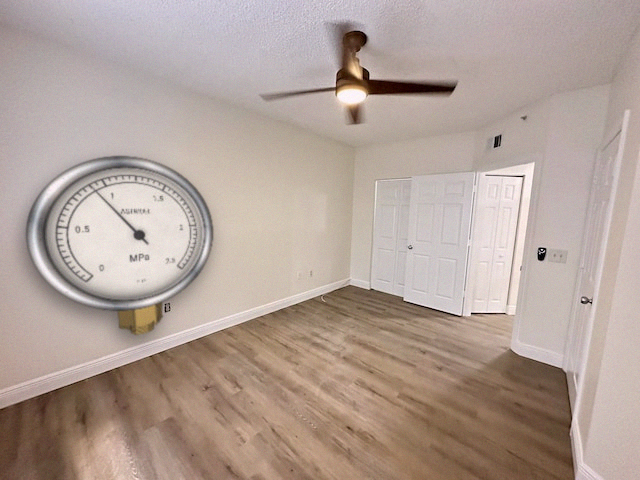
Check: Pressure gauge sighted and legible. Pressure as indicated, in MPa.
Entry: 0.9 MPa
